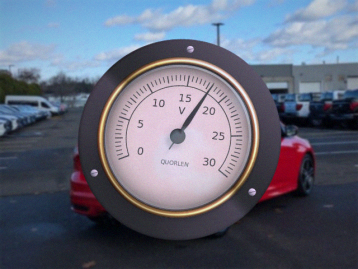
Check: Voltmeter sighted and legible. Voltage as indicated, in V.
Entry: 18 V
